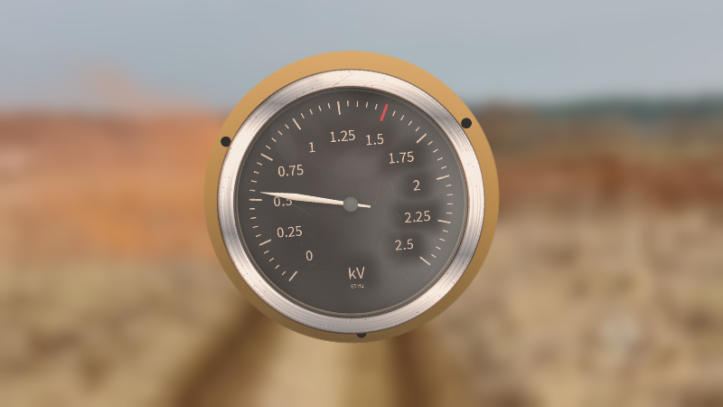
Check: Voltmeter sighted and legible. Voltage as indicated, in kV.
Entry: 0.55 kV
